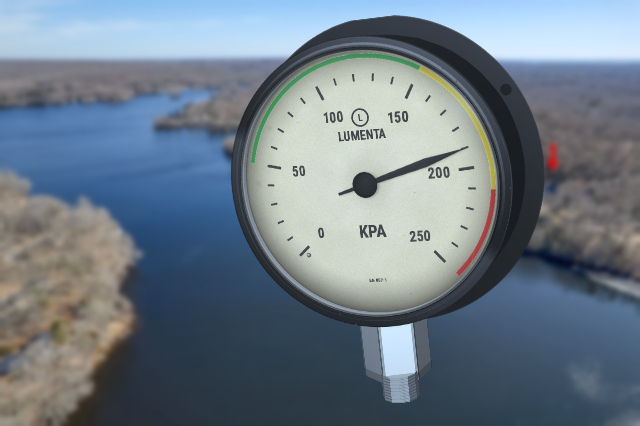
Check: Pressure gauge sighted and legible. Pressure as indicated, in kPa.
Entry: 190 kPa
